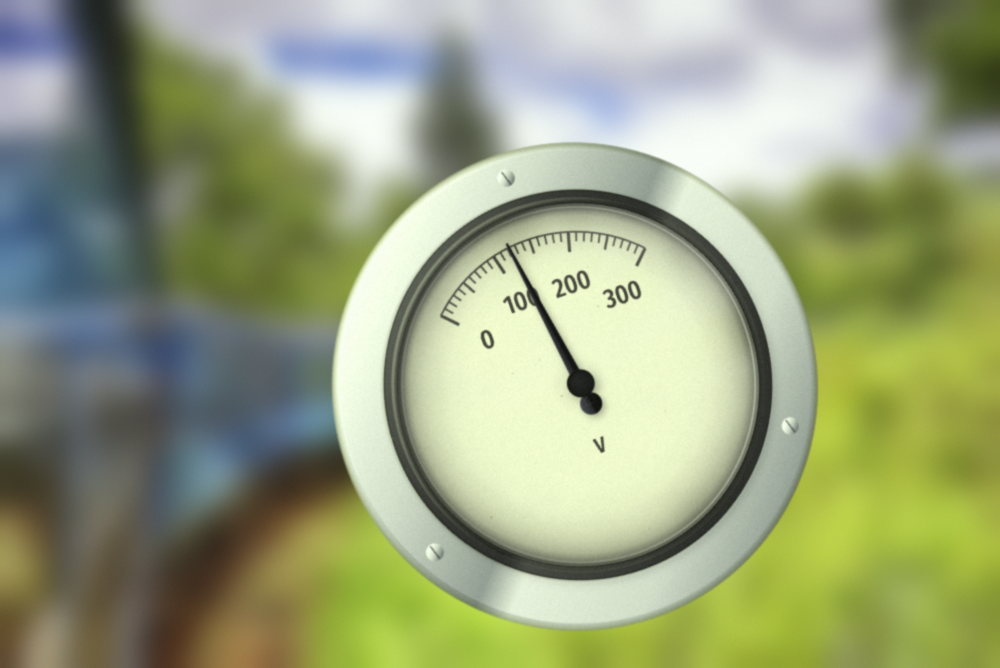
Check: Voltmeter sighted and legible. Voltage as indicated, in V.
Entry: 120 V
